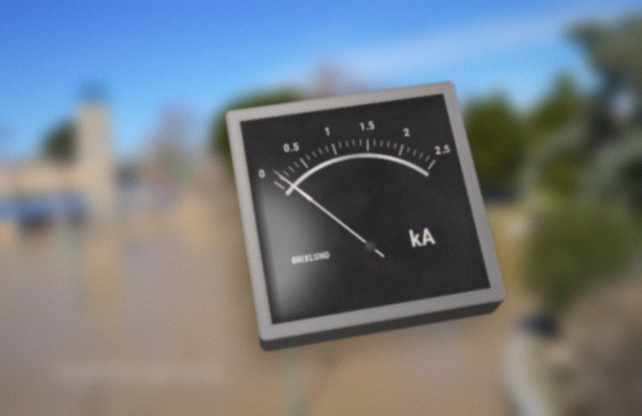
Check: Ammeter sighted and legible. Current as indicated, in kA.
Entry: 0.1 kA
